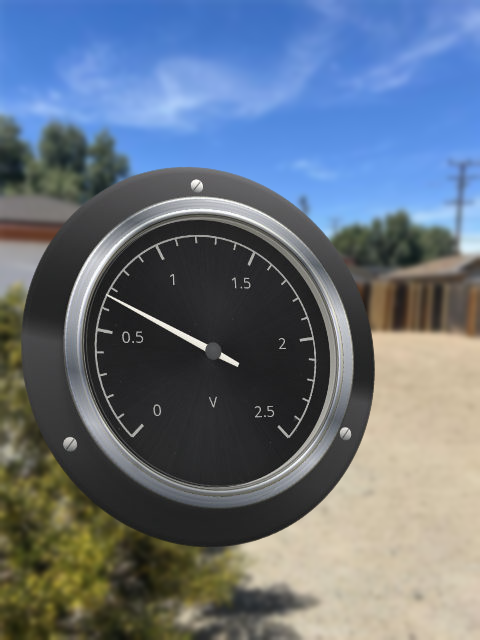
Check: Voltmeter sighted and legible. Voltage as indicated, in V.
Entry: 0.65 V
